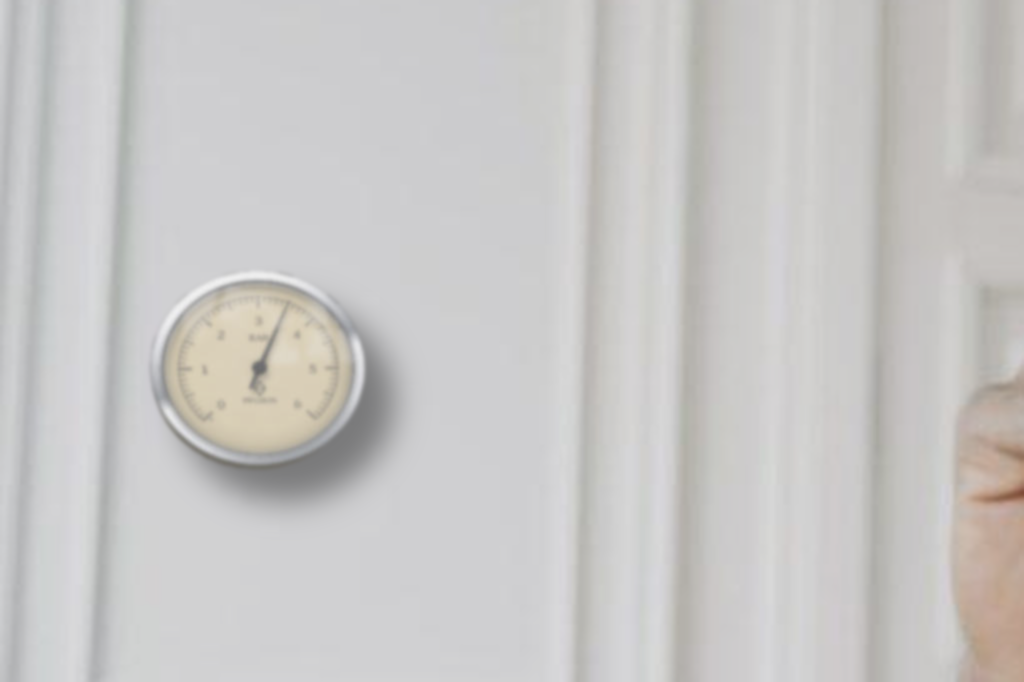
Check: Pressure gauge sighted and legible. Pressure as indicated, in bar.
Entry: 3.5 bar
